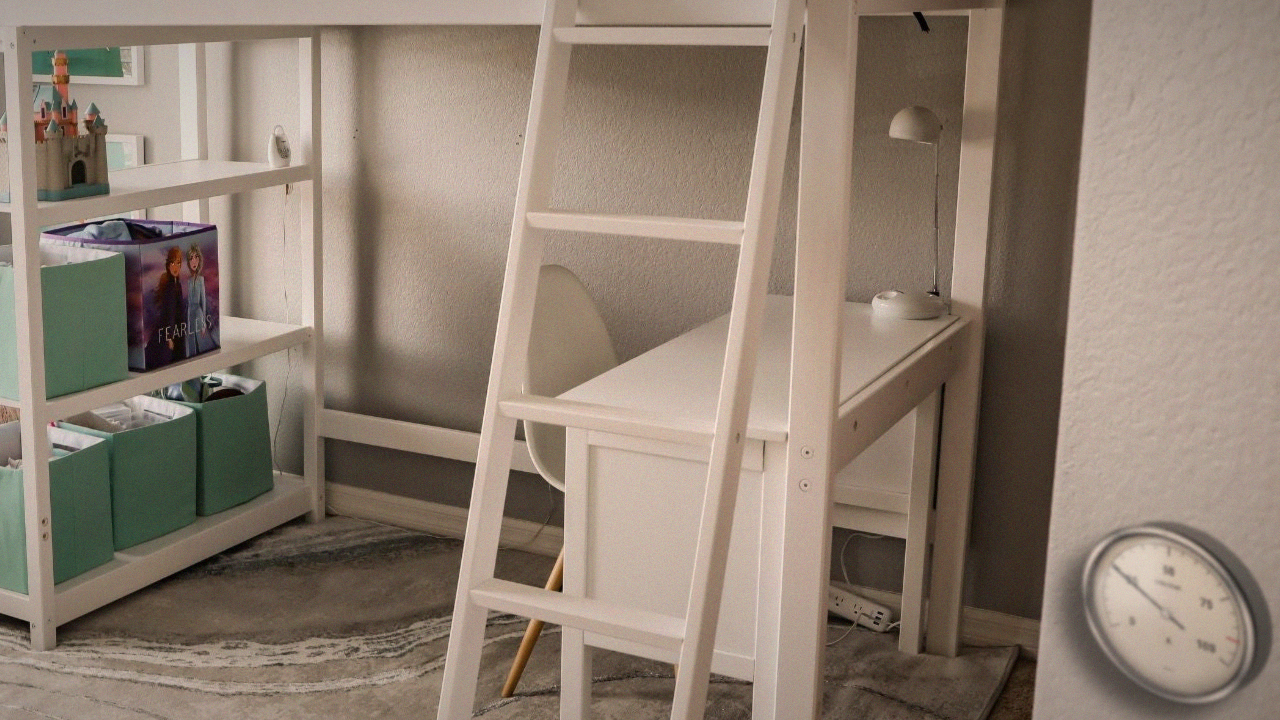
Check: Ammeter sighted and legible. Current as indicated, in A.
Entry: 25 A
